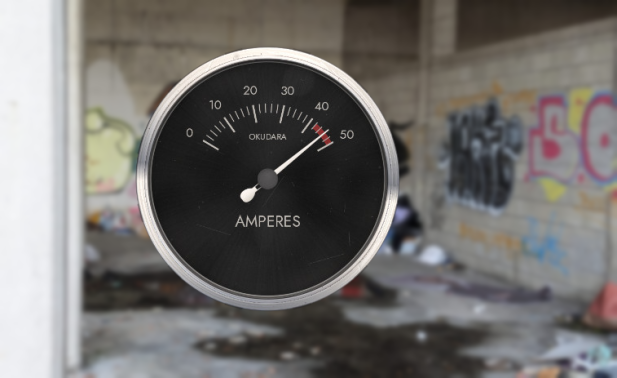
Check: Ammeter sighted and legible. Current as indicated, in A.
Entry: 46 A
